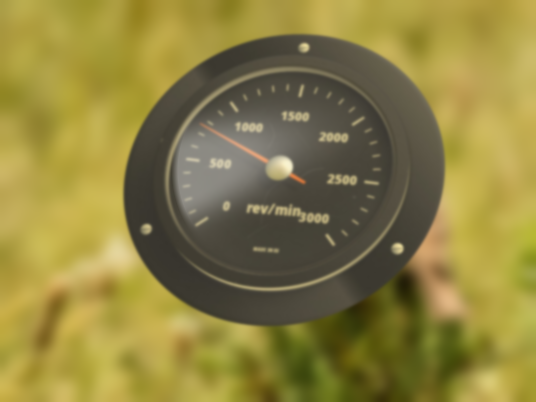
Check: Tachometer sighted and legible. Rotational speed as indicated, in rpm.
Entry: 750 rpm
